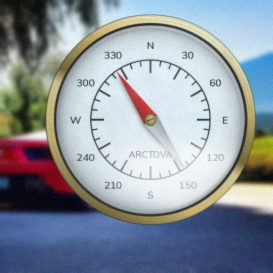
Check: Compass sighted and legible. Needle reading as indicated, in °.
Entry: 325 °
